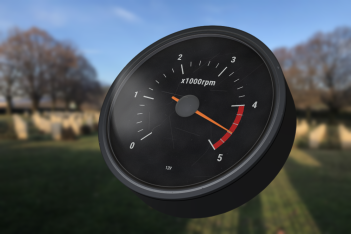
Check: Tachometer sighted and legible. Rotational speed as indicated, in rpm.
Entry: 4600 rpm
